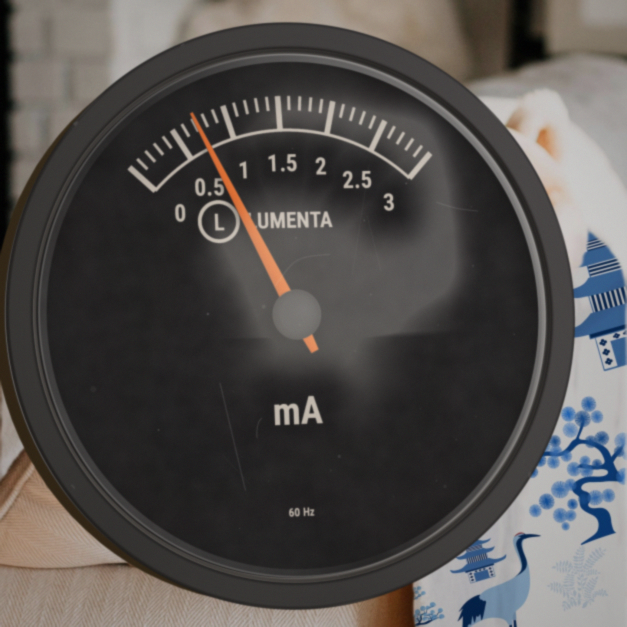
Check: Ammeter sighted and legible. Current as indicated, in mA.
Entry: 0.7 mA
